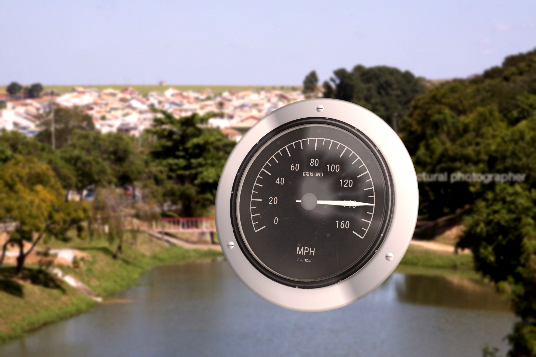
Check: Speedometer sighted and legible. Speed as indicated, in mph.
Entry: 140 mph
